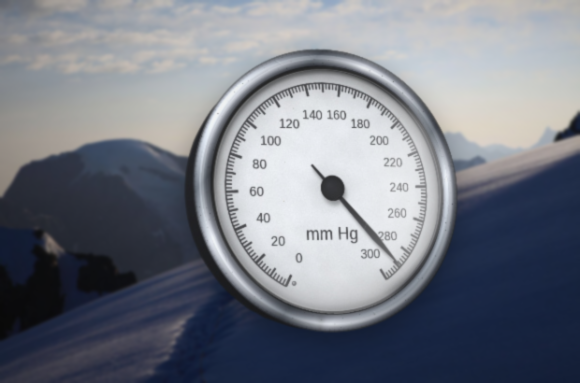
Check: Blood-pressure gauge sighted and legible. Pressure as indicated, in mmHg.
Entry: 290 mmHg
